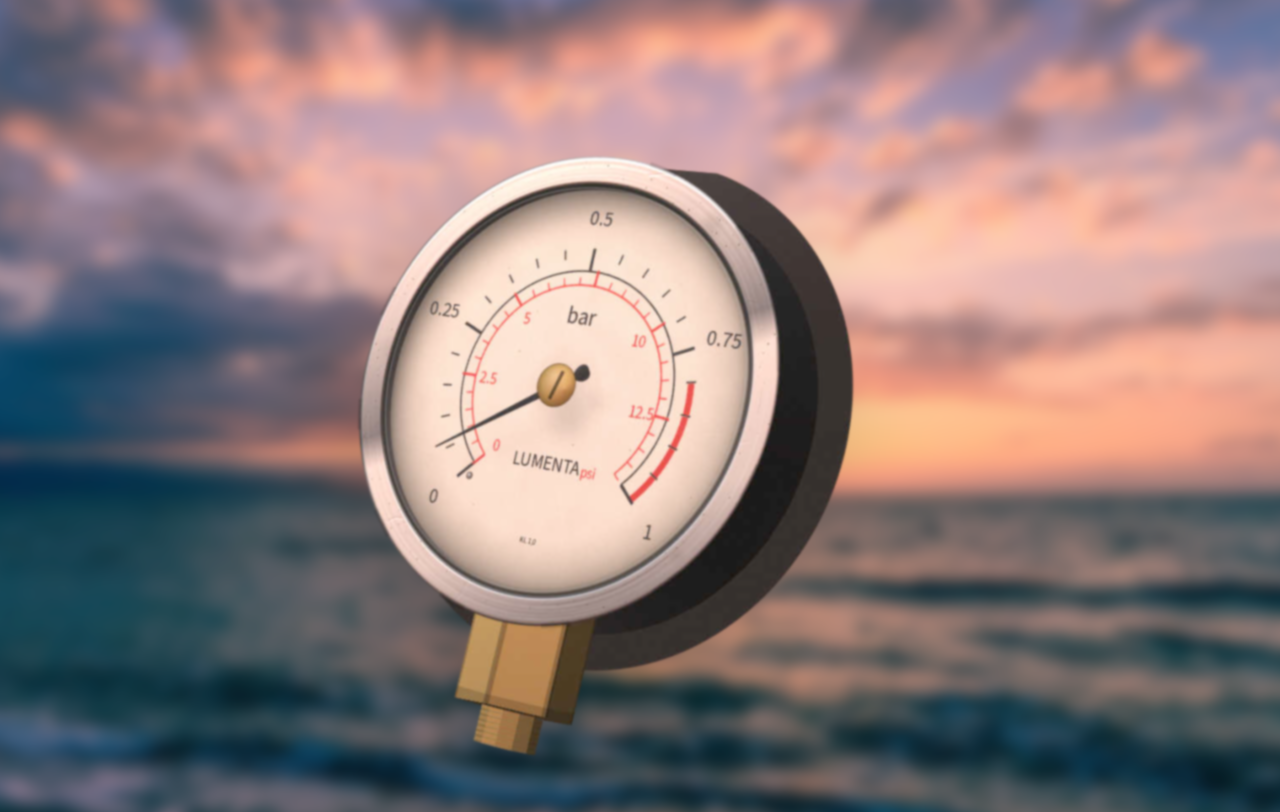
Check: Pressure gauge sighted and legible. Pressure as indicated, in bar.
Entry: 0.05 bar
